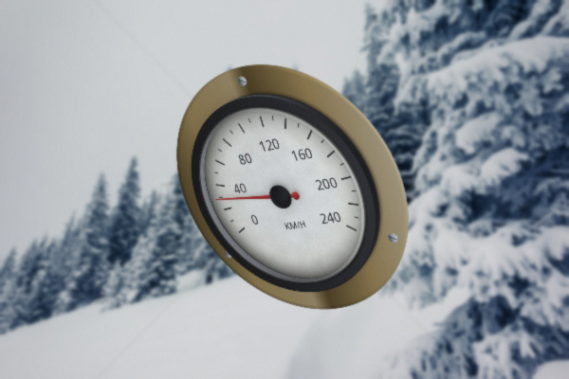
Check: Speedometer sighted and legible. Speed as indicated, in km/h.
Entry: 30 km/h
